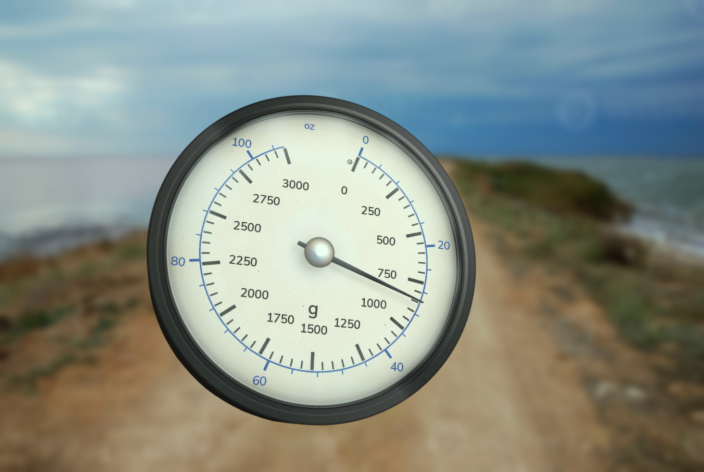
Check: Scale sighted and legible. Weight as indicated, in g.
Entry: 850 g
